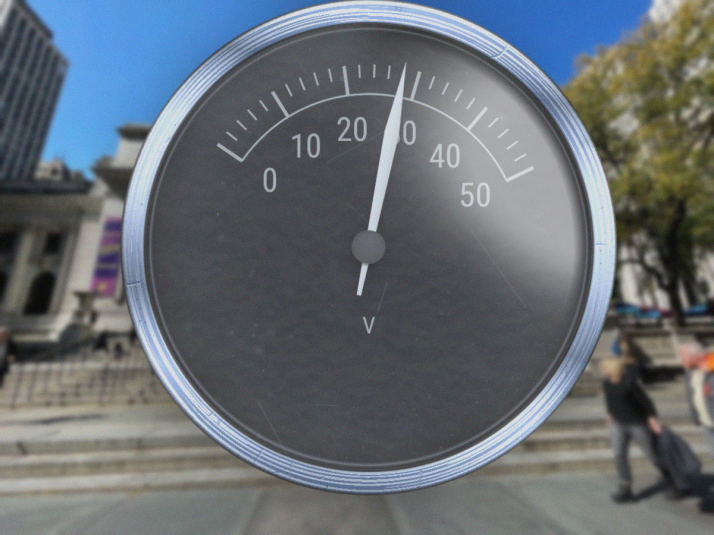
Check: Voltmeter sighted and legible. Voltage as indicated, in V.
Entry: 28 V
